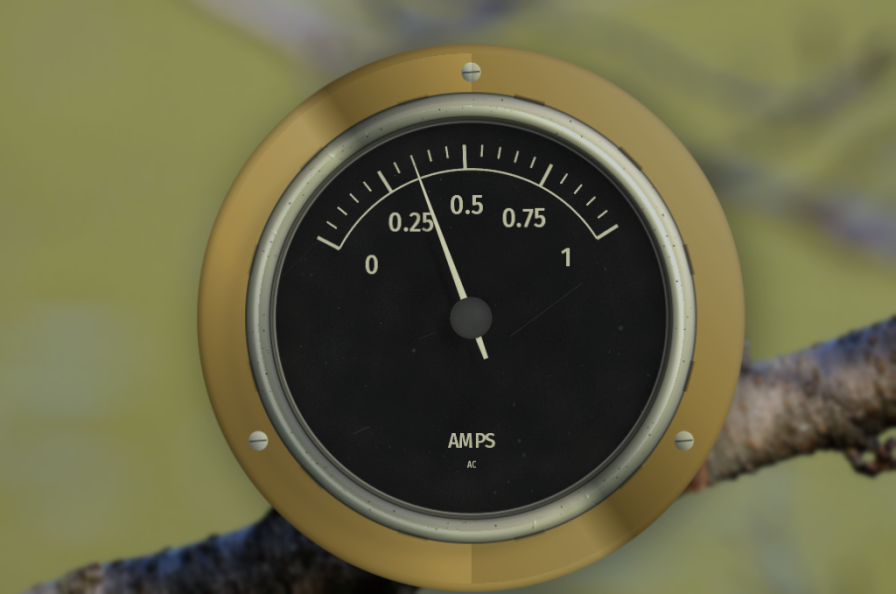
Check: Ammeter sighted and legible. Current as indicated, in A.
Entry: 0.35 A
